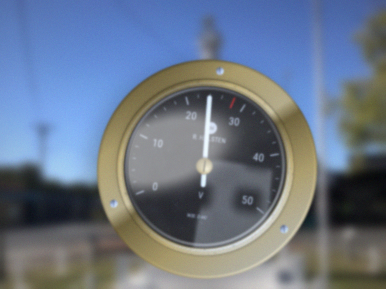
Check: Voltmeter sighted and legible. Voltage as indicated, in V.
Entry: 24 V
